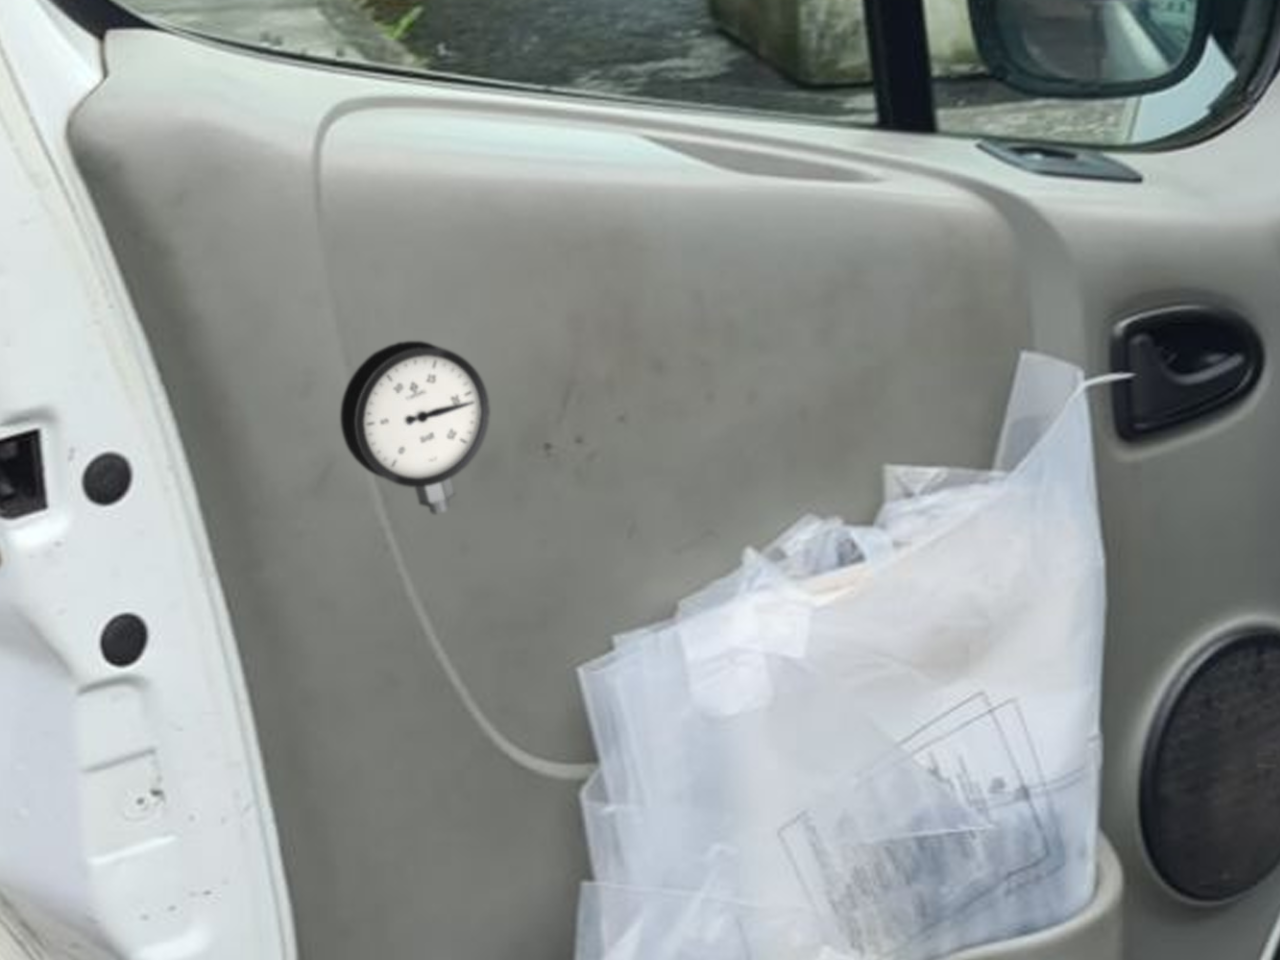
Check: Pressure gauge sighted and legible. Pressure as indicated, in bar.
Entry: 21 bar
